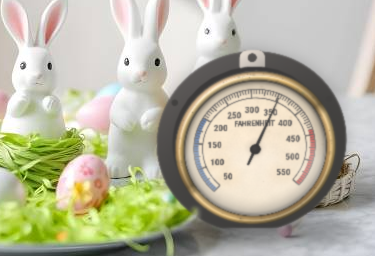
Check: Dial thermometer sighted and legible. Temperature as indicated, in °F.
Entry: 350 °F
